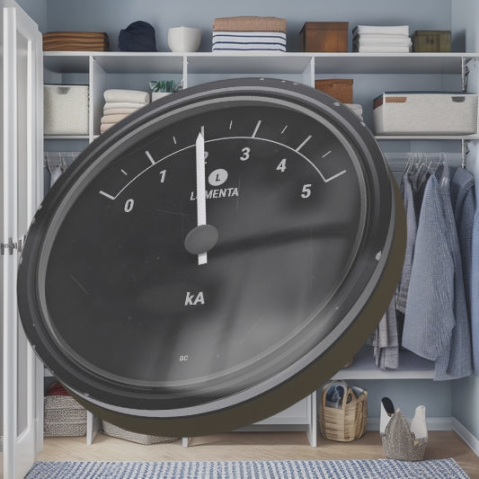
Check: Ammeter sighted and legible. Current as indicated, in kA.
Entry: 2 kA
